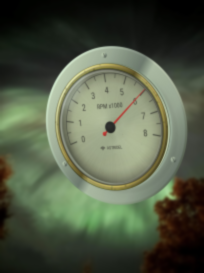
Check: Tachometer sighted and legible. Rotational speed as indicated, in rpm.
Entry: 6000 rpm
